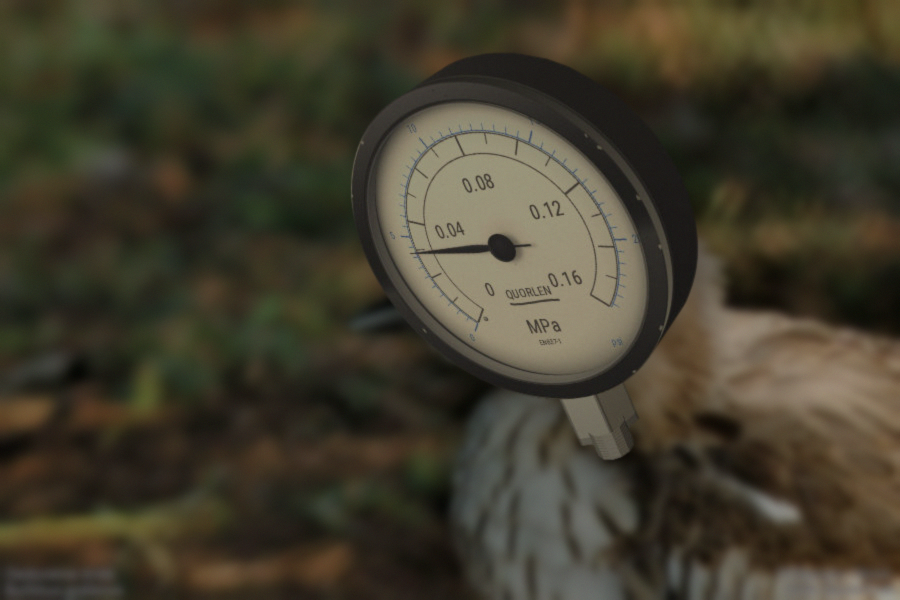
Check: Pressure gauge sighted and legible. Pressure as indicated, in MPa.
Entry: 0.03 MPa
